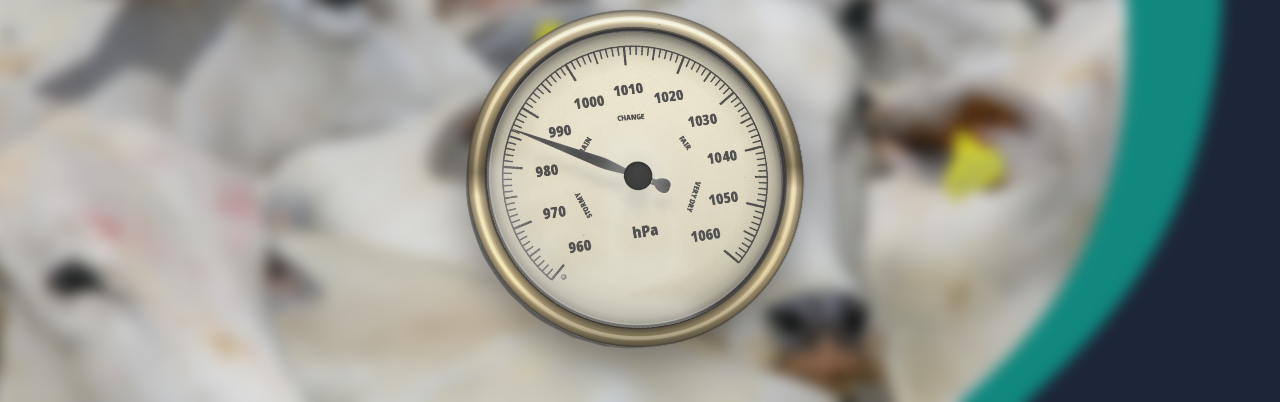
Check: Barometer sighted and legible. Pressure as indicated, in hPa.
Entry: 986 hPa
